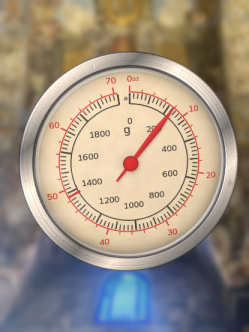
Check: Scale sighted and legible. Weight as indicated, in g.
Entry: 220 g
